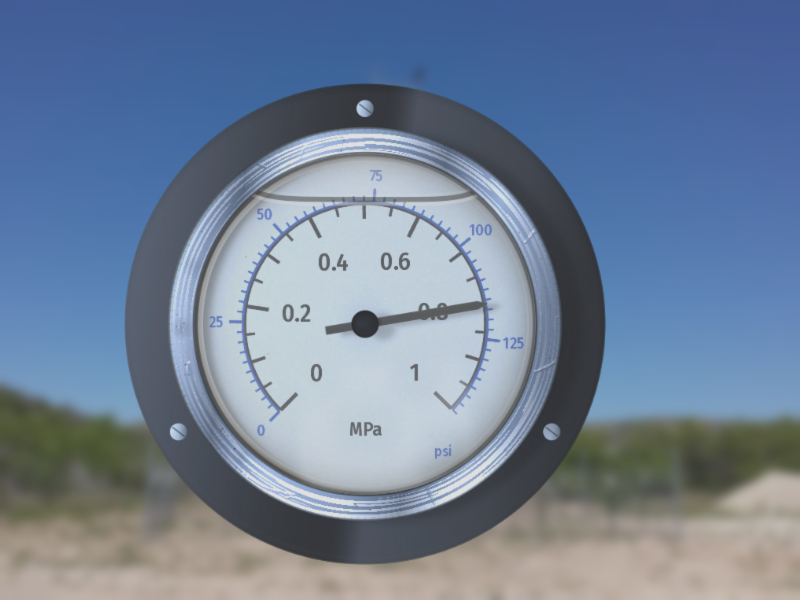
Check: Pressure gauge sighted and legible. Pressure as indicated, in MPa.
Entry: 0.8 MPa
